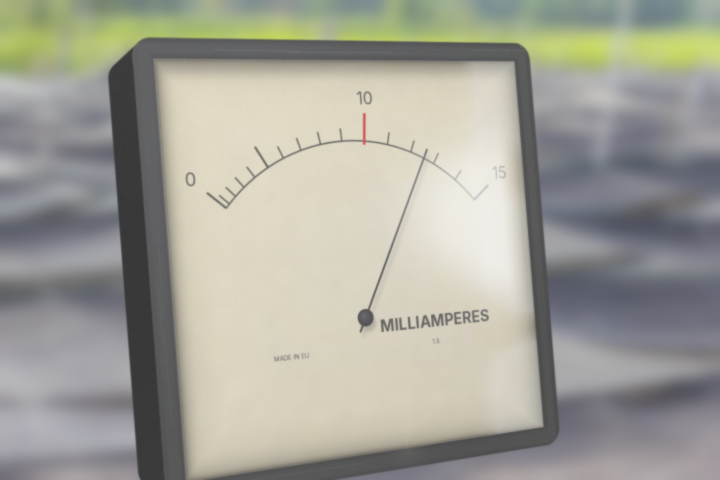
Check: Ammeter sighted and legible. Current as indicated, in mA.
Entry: 12.5 mA
